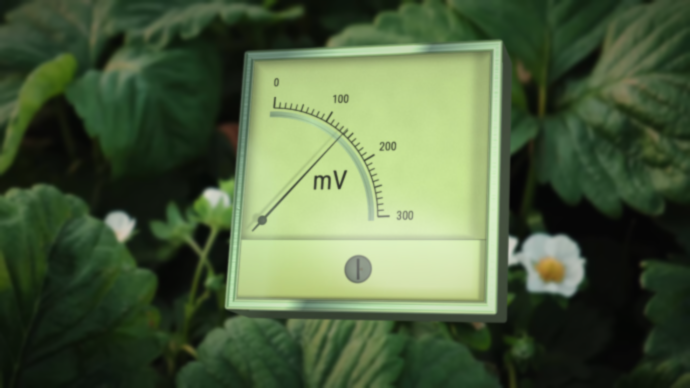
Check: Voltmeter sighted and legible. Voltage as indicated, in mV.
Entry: 140 mV
